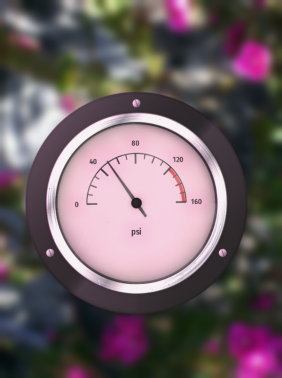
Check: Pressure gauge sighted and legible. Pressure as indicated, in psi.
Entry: 50 psi
